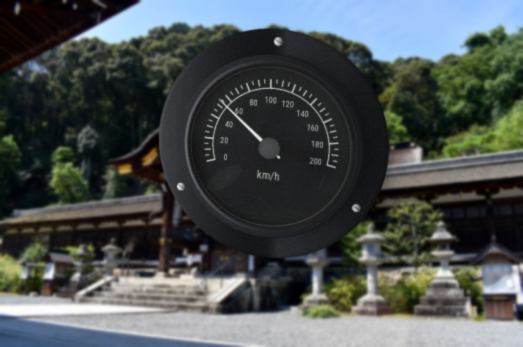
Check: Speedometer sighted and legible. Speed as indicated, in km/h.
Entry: 55 km/h
